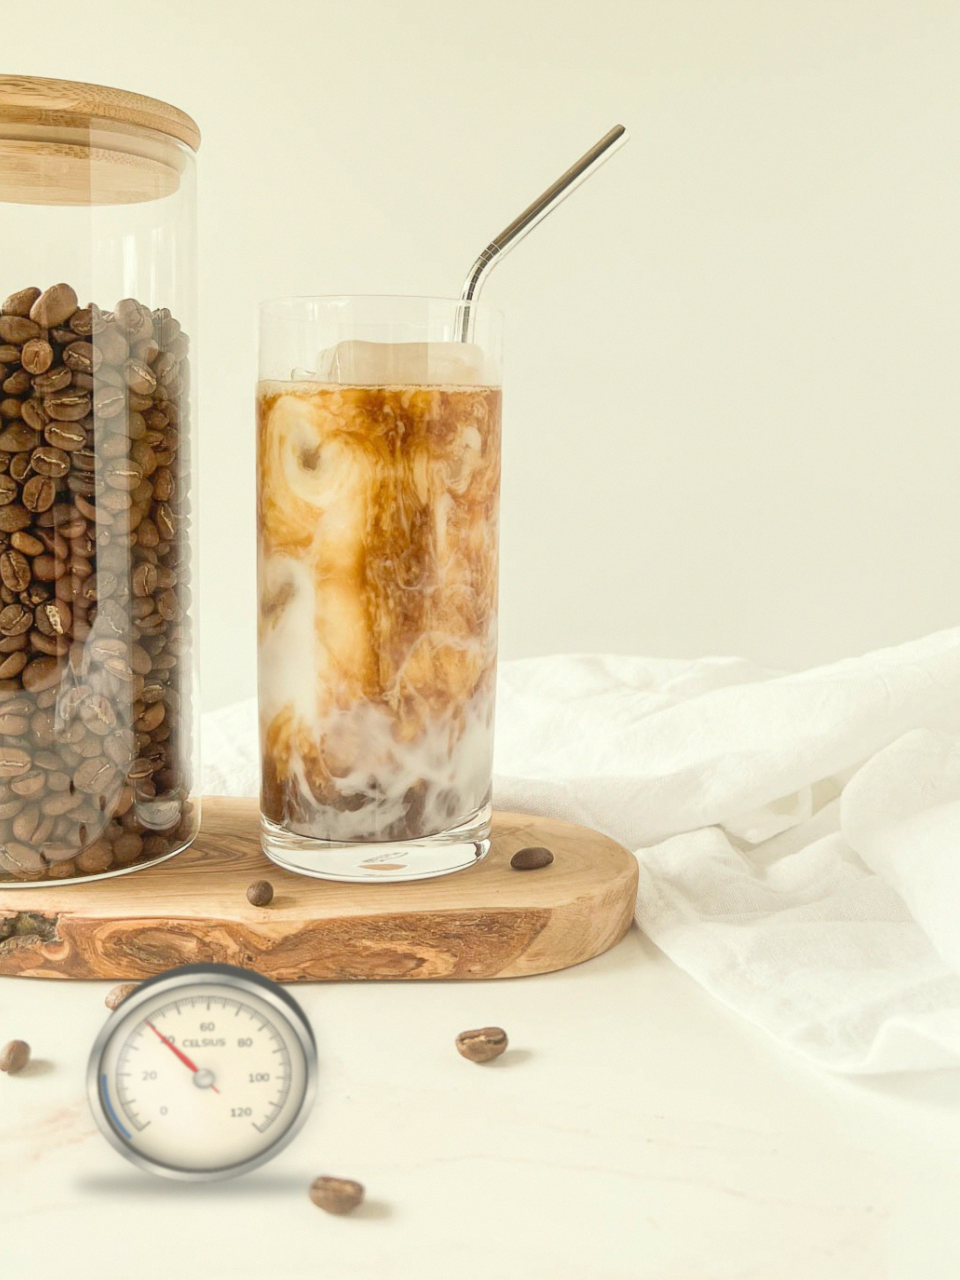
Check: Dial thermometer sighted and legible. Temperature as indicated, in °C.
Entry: 40 °C
